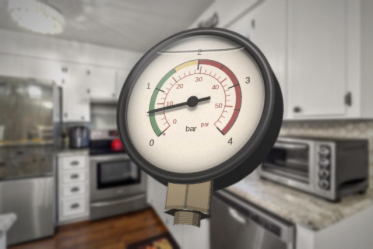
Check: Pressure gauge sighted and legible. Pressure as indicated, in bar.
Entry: 0.5 bar
